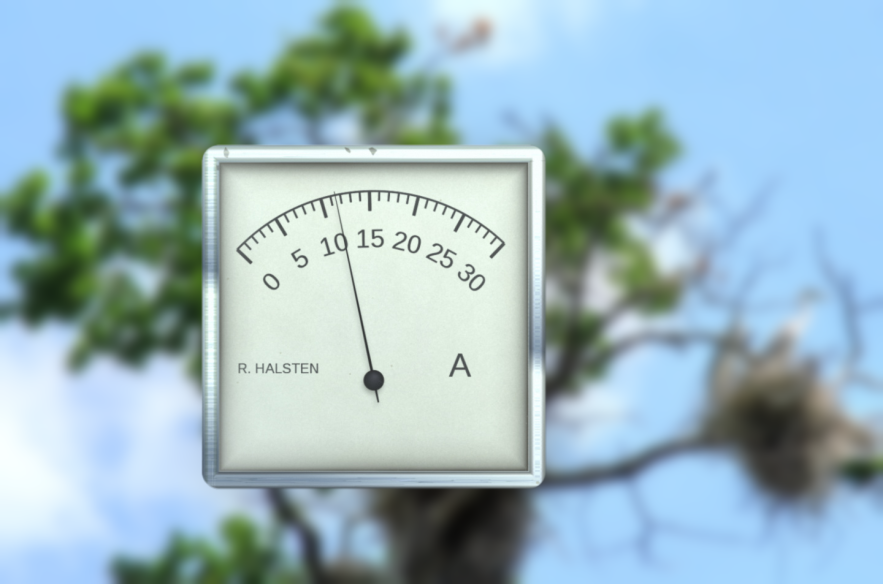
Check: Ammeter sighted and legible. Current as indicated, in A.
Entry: 11.5 A
